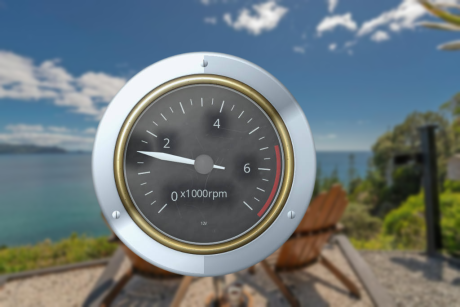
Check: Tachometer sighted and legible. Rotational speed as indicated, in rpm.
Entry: 1500 rpm
